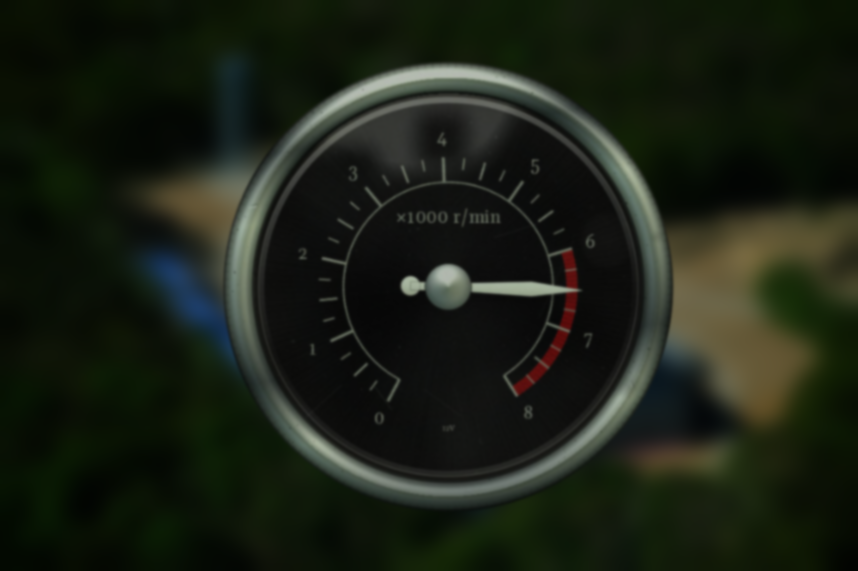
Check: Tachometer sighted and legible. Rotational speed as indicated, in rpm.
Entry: 6500 rpm
